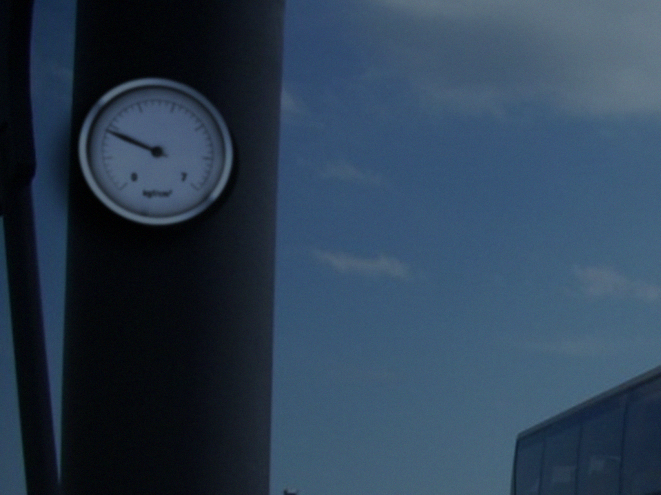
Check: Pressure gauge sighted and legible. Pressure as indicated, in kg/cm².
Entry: 1.8 kg/cm²
